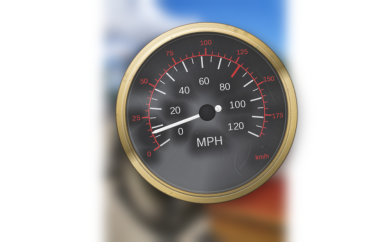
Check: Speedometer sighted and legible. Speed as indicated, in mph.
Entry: 7.5 mph
